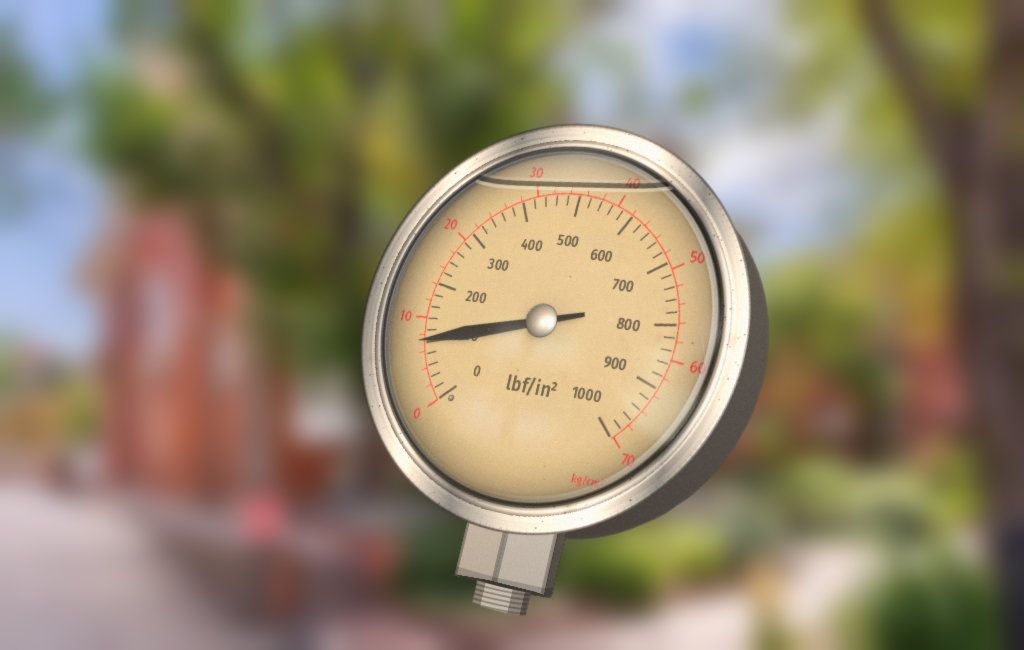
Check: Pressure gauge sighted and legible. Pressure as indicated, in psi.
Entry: 100 psi
